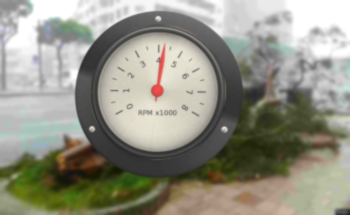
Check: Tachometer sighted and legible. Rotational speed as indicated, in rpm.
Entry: 4250 rpm
